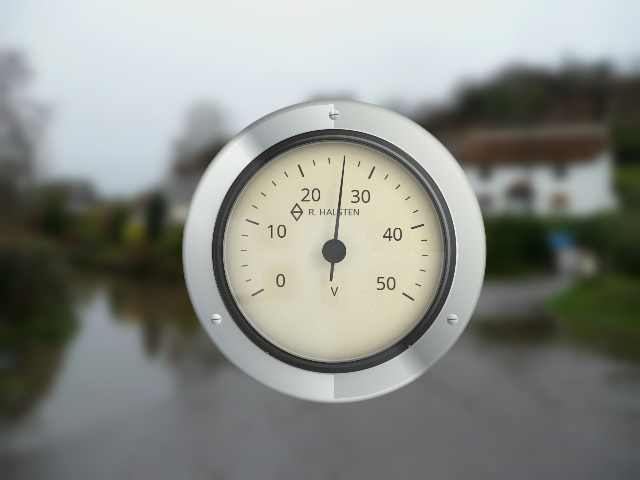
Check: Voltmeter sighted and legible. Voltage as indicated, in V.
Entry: 26 V
